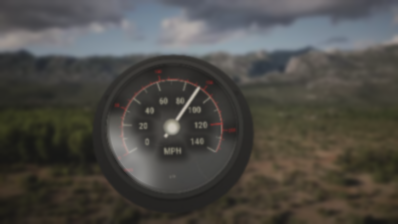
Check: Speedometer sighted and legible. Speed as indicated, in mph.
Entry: 90 mph
